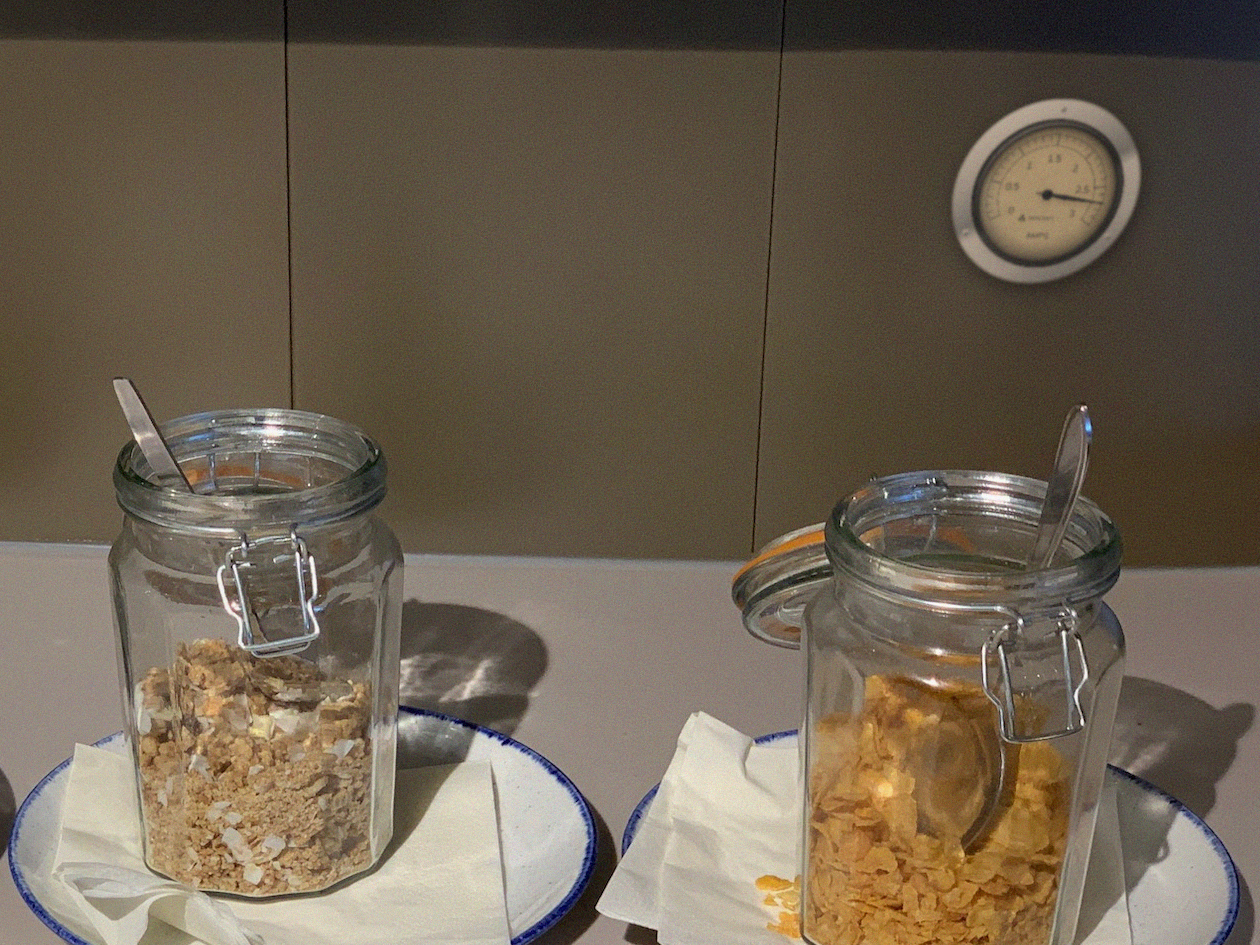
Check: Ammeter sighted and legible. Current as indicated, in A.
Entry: 2.7 A
